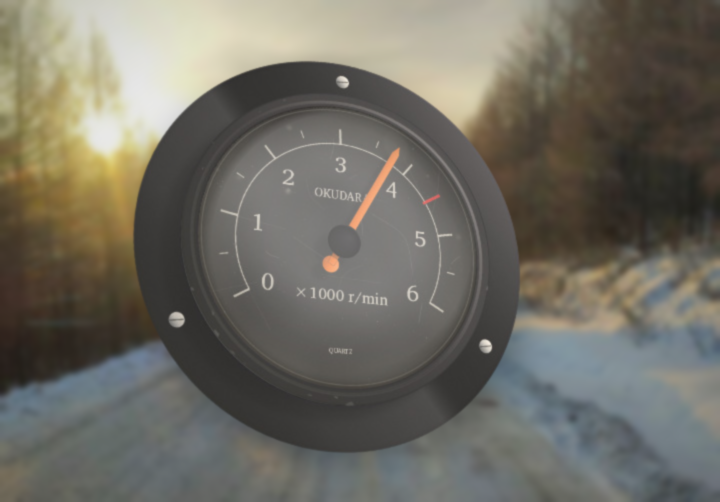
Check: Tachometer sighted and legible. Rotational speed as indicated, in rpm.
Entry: 3750 rpm
